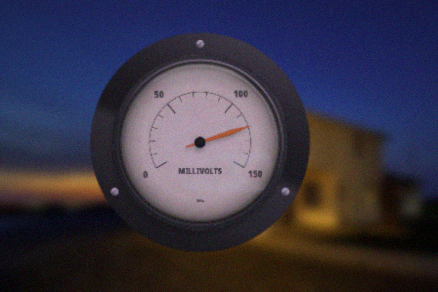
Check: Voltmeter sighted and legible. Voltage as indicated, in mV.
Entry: 120 mV
